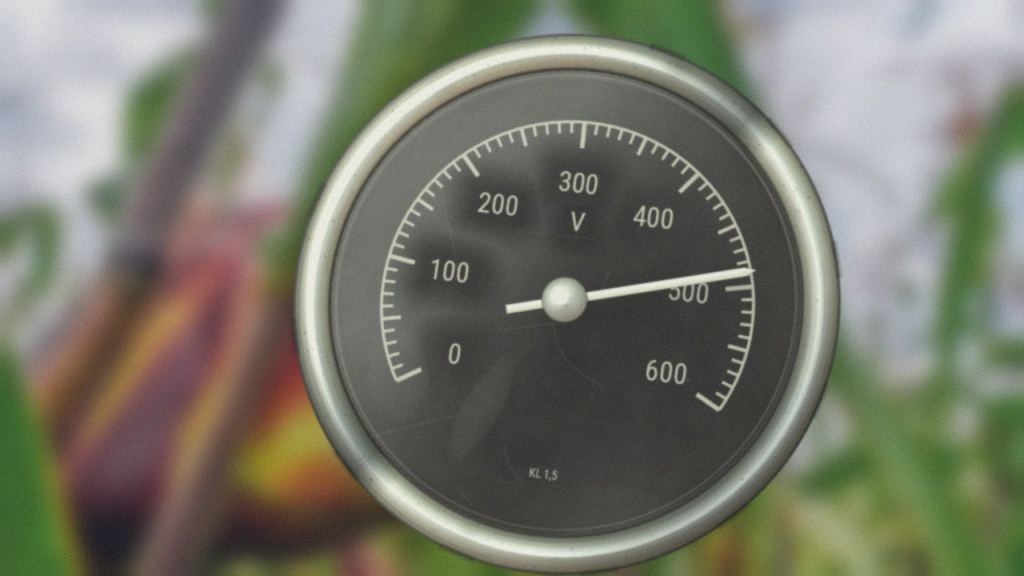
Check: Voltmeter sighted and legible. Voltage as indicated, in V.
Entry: 490 V
